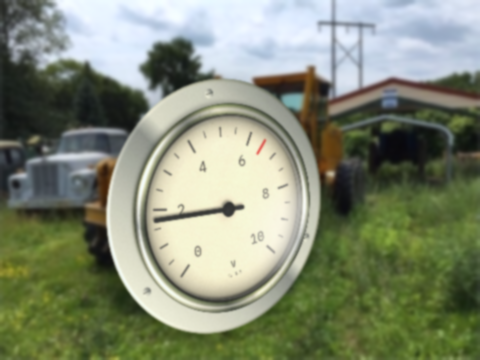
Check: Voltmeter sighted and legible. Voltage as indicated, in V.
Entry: 1.75 V
